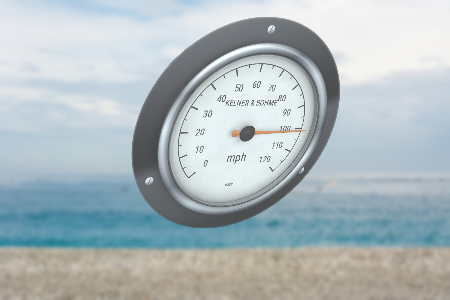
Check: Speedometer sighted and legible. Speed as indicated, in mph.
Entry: 100 mph
